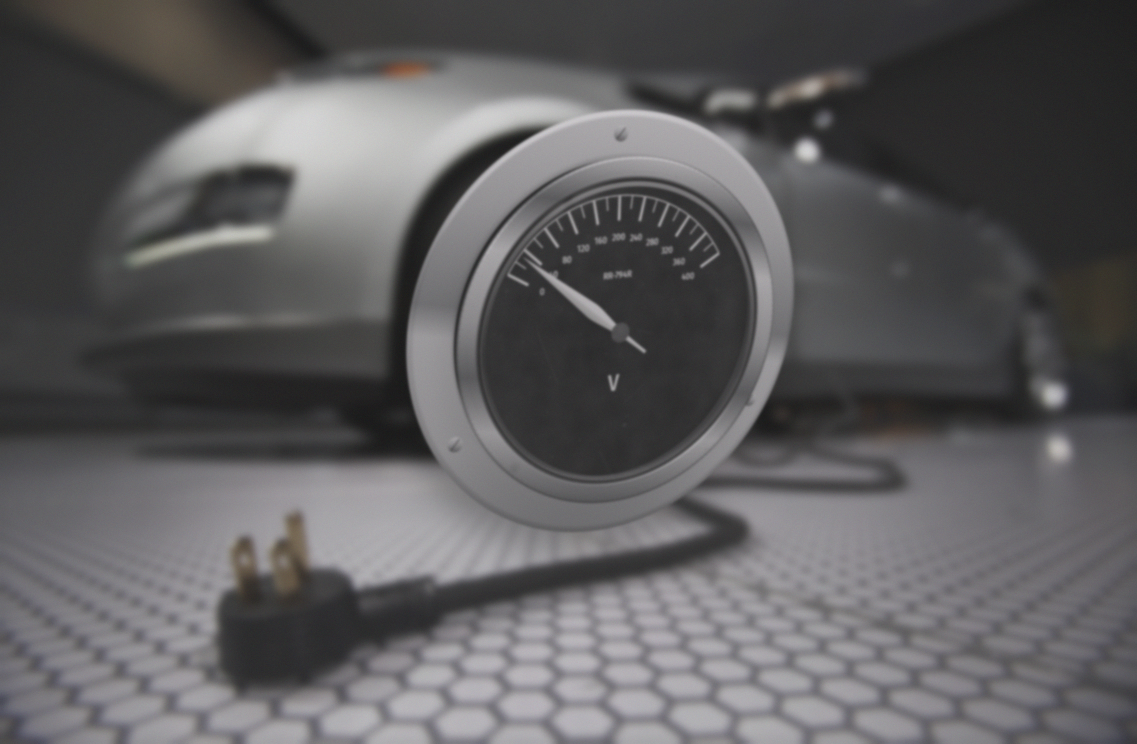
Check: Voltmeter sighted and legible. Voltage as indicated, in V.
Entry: 30 V
